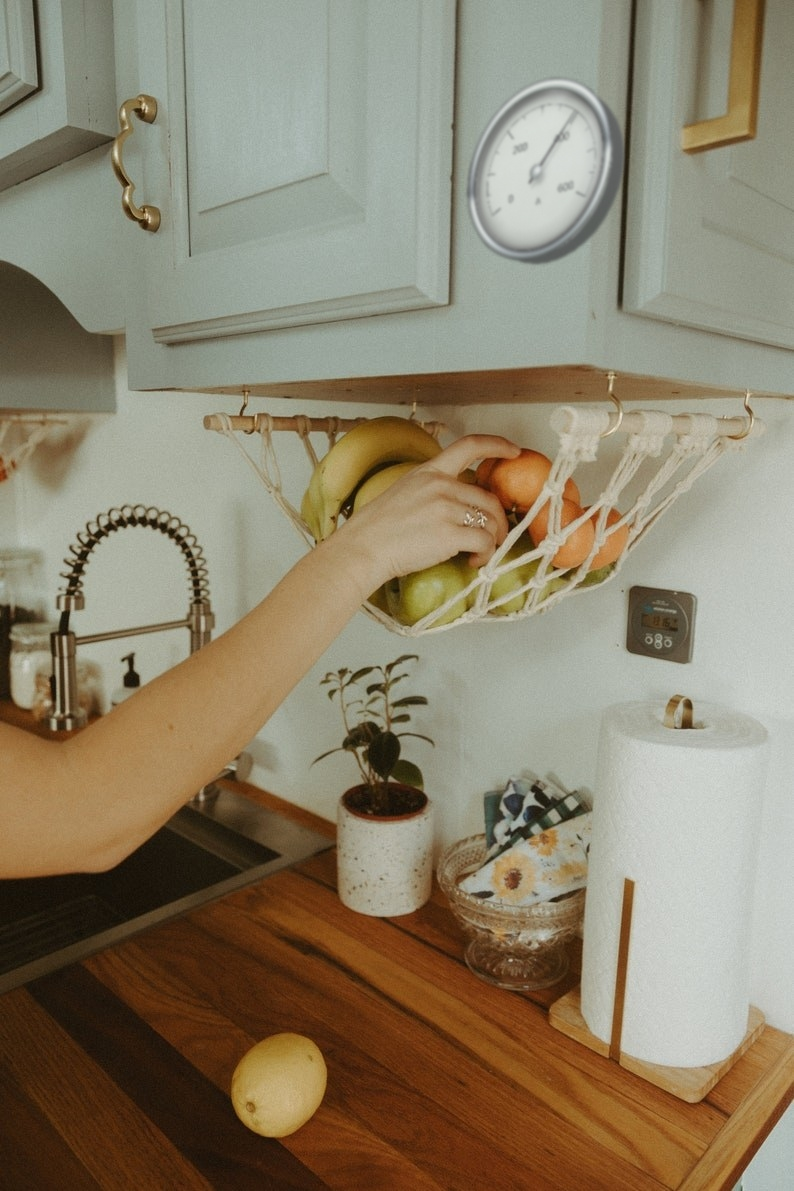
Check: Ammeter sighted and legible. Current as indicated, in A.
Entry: 400 A
